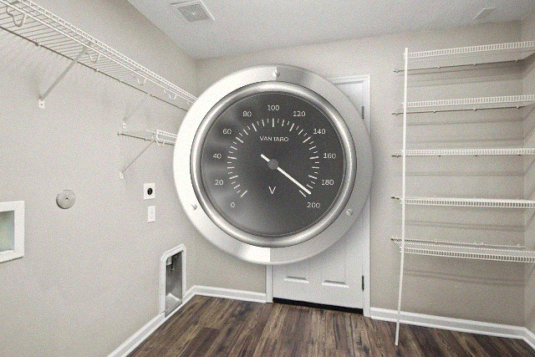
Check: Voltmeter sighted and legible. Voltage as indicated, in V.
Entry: 195 V
